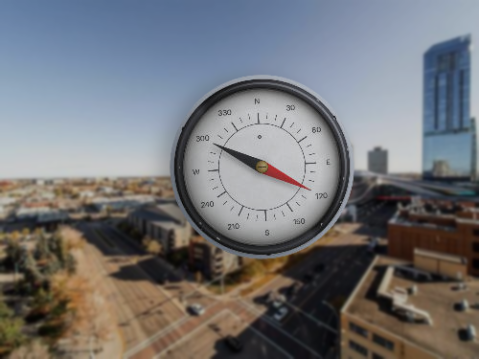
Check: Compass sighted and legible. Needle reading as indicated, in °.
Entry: 120 °
